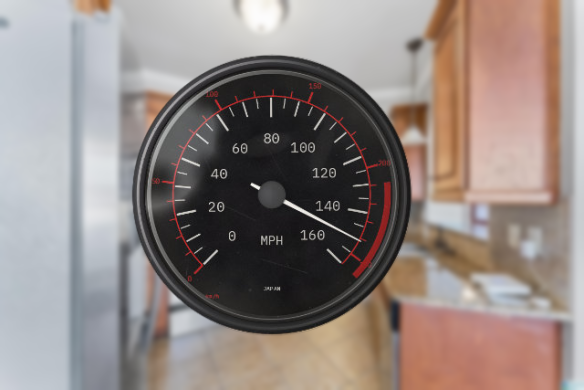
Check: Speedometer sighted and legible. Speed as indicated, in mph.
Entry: 150 mph
